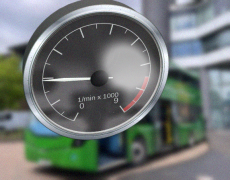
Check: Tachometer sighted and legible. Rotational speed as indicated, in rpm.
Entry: 2000 rpm
